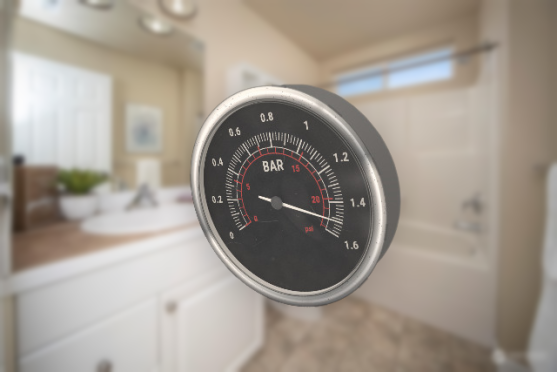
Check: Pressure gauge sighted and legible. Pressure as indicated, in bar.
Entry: 1.5 bar
